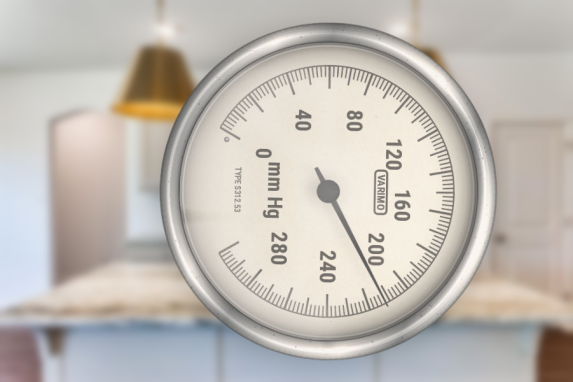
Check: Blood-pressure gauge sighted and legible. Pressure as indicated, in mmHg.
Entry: 212 mmHg
